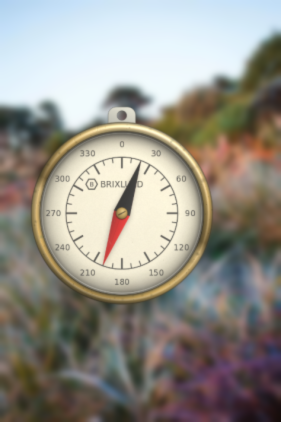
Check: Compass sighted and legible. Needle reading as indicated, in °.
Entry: 200 °
